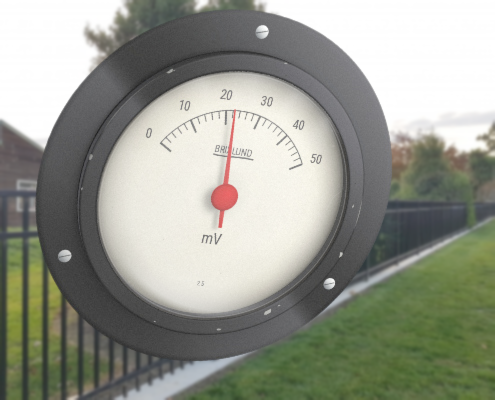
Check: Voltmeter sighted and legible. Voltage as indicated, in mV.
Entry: 22 mV
